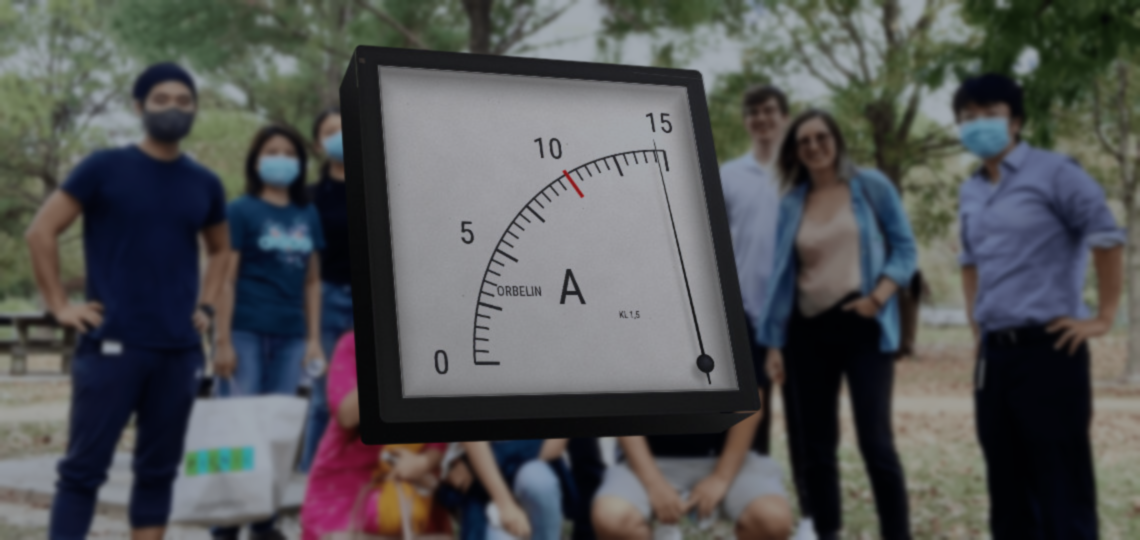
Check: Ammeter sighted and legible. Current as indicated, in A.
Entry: 14.5 A
